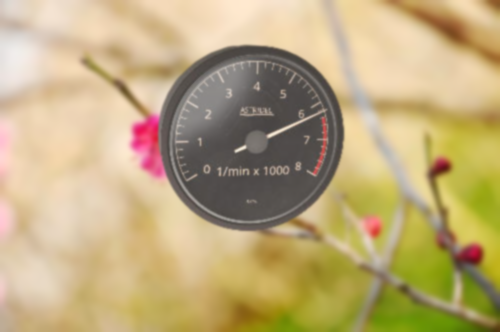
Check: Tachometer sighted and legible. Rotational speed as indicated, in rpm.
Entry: 6200 rpm
